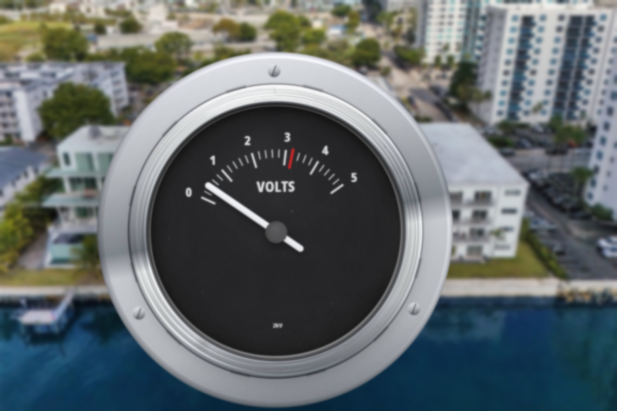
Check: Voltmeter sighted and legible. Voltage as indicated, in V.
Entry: 0.4 V
